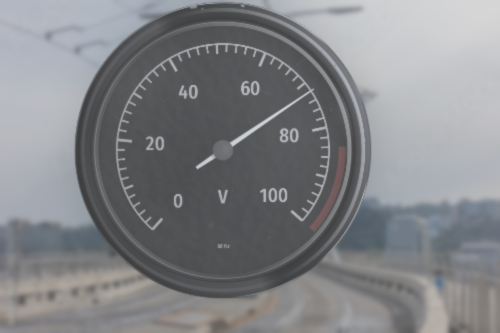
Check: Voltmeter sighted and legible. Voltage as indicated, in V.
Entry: 72 V
